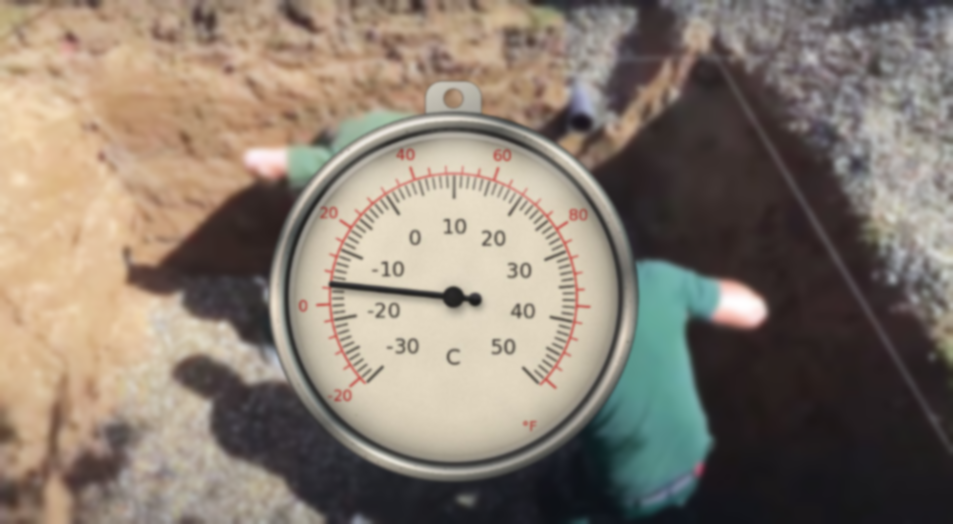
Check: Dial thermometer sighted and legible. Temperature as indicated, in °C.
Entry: -15 °C
